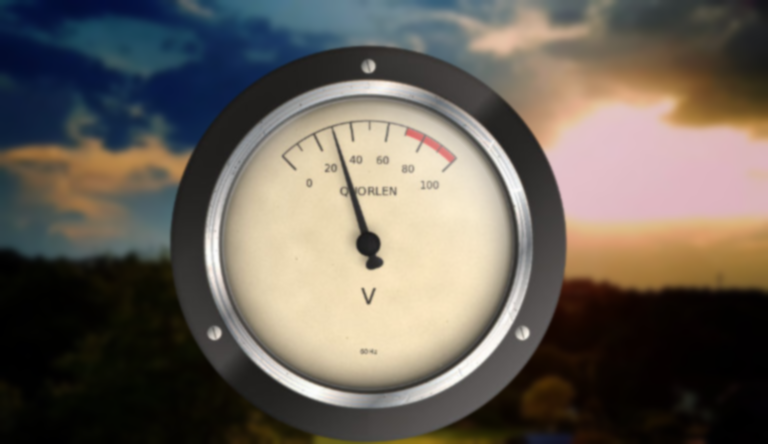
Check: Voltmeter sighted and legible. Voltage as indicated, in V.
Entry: 30 V
